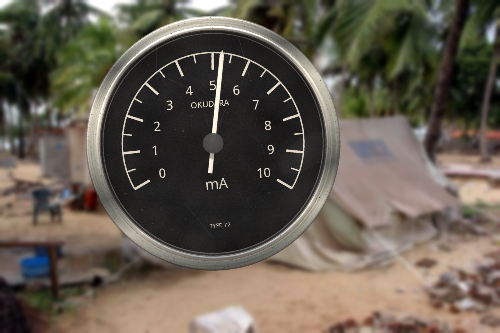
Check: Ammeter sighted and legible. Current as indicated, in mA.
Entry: 5.25 mA
